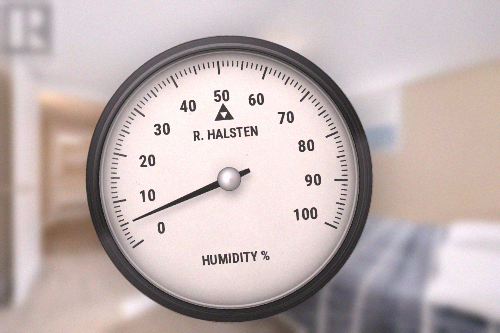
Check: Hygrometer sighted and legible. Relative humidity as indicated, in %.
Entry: 5 %
